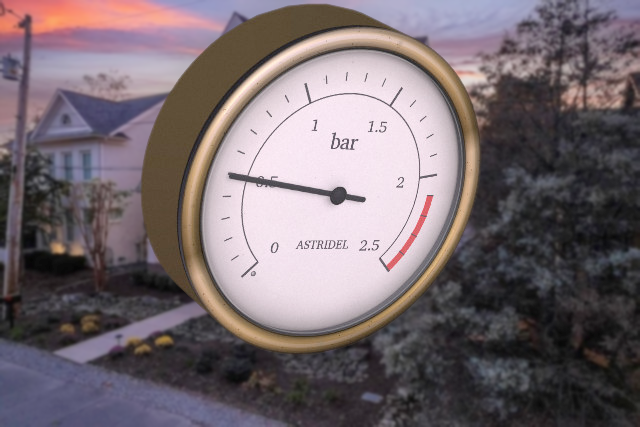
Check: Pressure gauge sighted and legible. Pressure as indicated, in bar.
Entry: 0.5 bar
